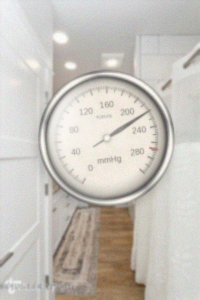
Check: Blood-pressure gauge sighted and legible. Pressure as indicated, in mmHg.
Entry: 220 mmHg
